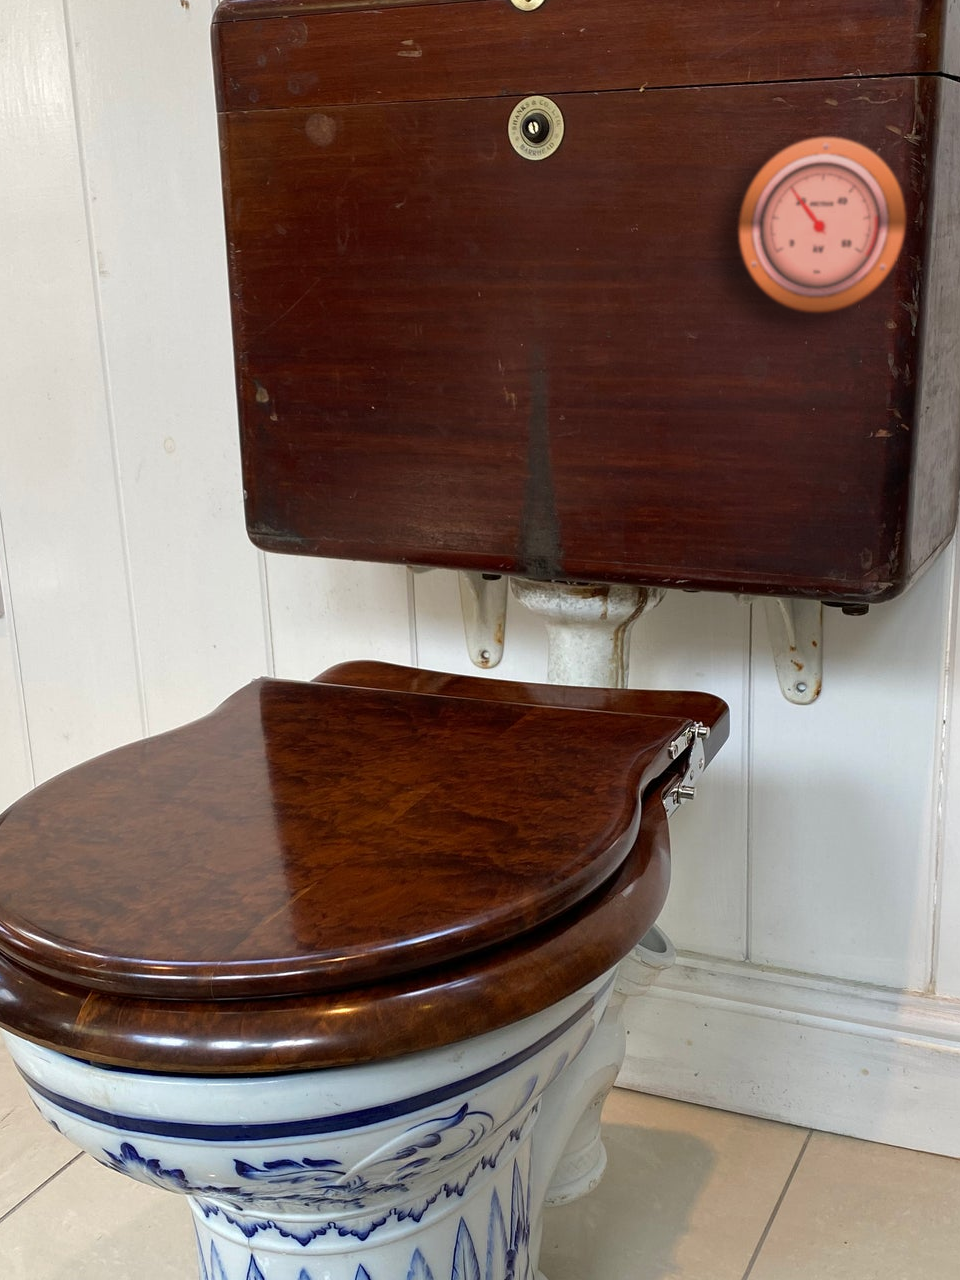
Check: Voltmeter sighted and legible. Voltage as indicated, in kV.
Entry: 20 kV
